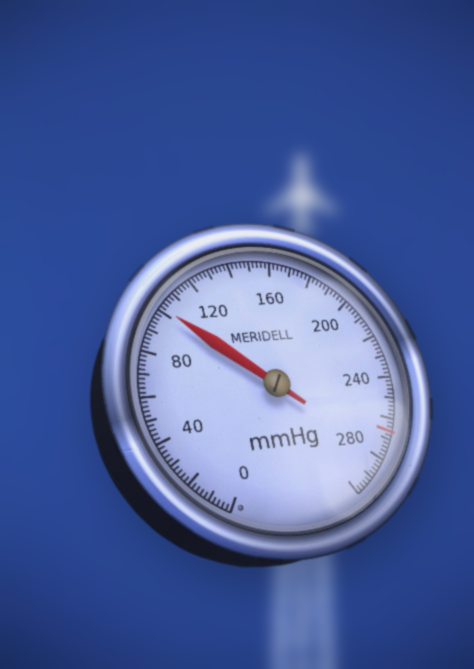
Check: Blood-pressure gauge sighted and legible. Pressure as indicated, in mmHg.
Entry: 100 mmHg
